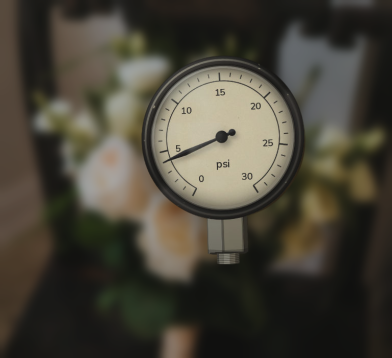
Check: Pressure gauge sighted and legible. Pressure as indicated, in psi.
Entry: 4 psi
